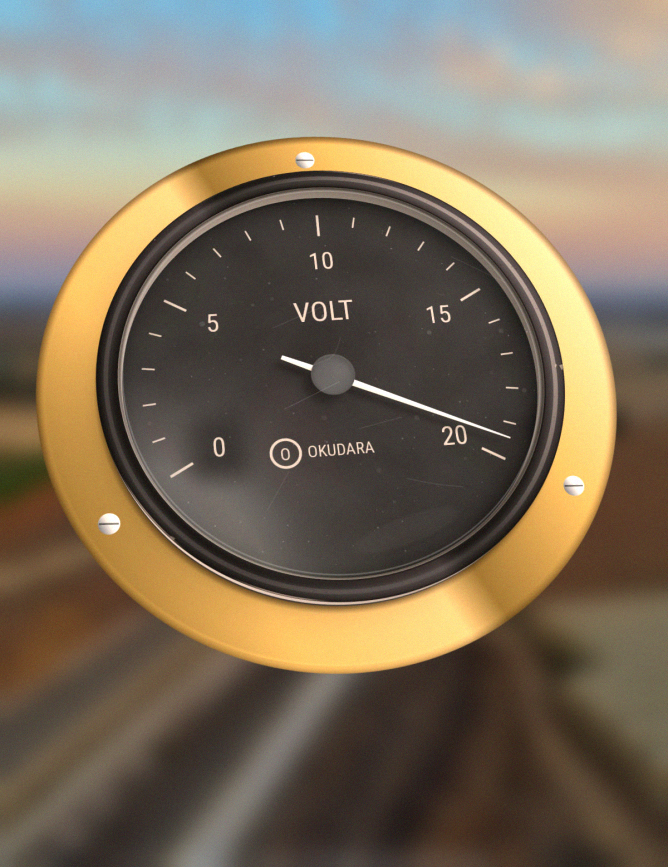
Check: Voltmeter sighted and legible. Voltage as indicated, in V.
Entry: 19.5 V
